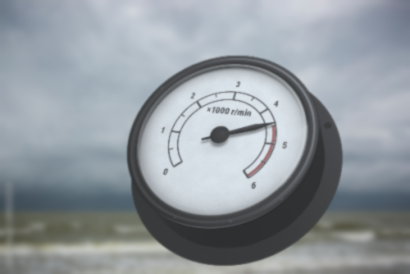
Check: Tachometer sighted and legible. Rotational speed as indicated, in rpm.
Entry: 4500 rpm
